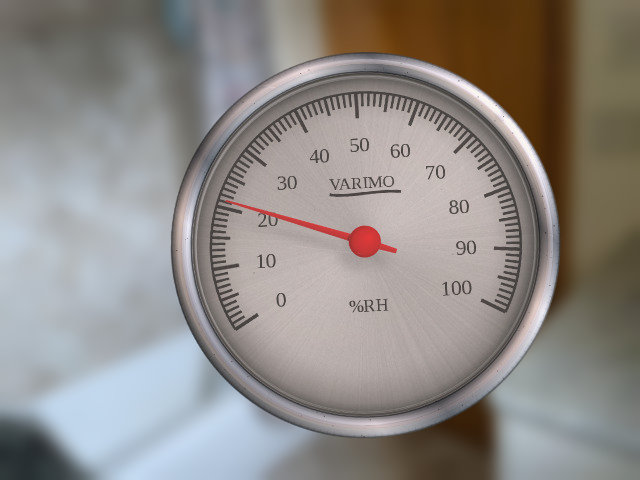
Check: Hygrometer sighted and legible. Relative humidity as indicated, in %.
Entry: 21 %
